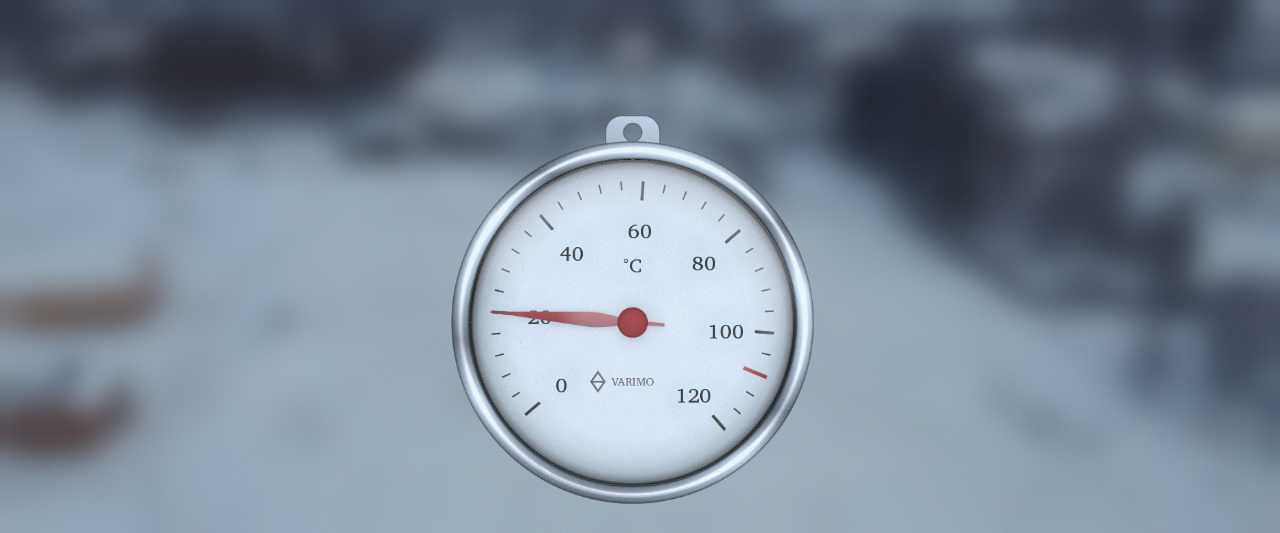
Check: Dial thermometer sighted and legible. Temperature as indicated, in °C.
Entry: 20 °C
